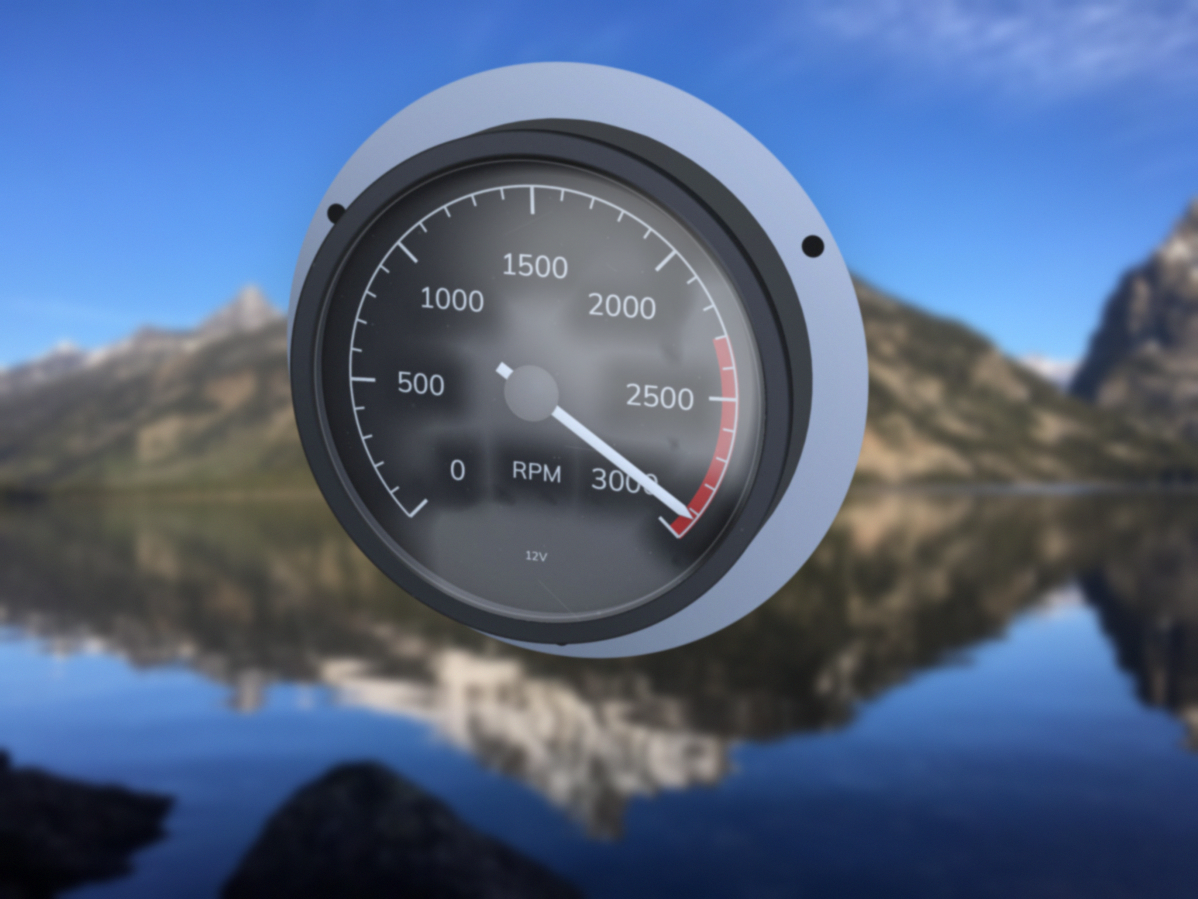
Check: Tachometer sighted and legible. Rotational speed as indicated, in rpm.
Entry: 2900 rpm
